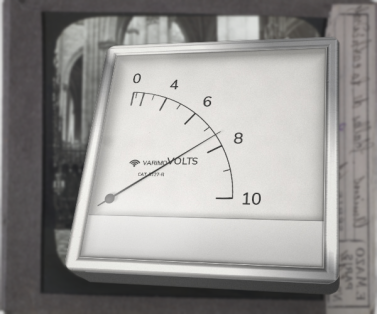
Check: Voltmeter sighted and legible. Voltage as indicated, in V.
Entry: 7.5 V
